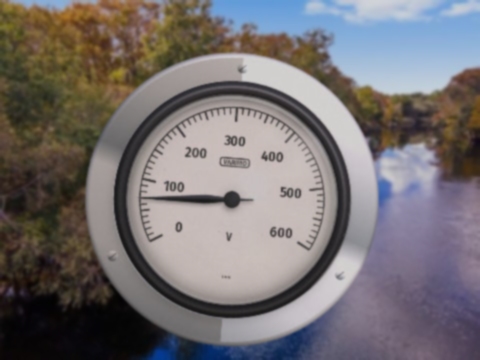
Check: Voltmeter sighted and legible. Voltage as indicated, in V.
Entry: 70 V
